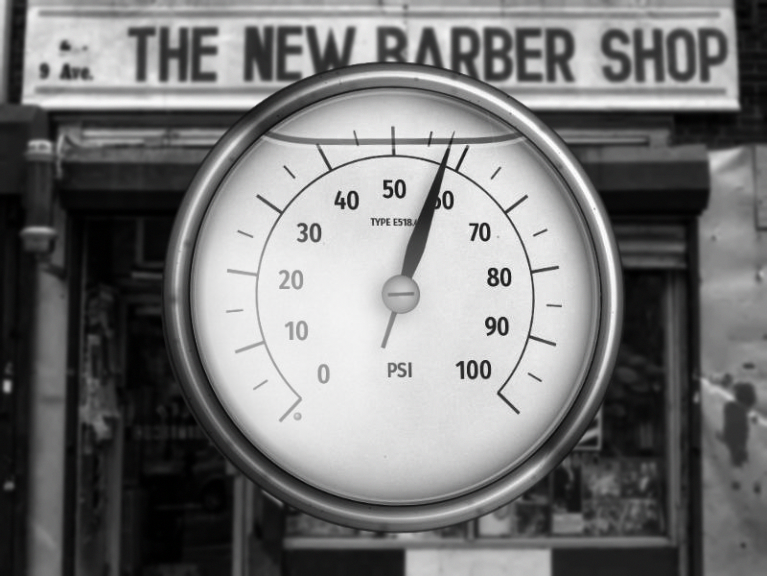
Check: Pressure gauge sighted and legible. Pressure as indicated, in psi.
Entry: 57.5 psi
